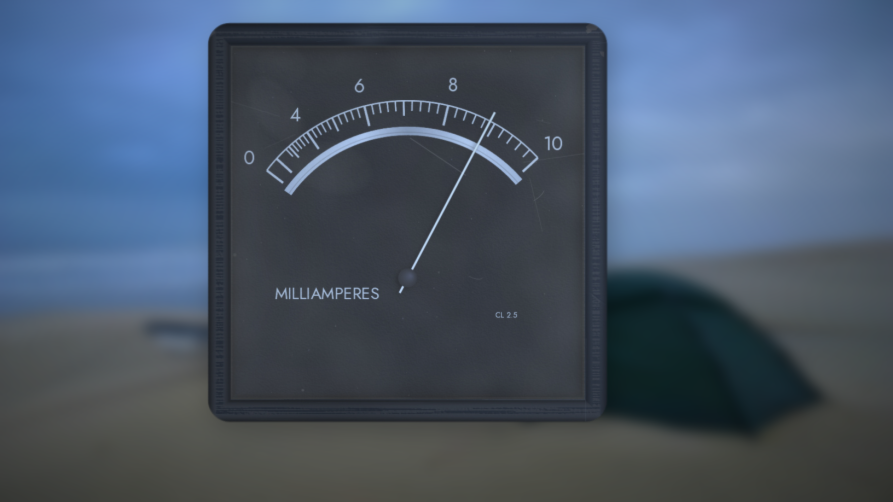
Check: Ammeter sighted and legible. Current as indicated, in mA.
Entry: 8.9 mA
